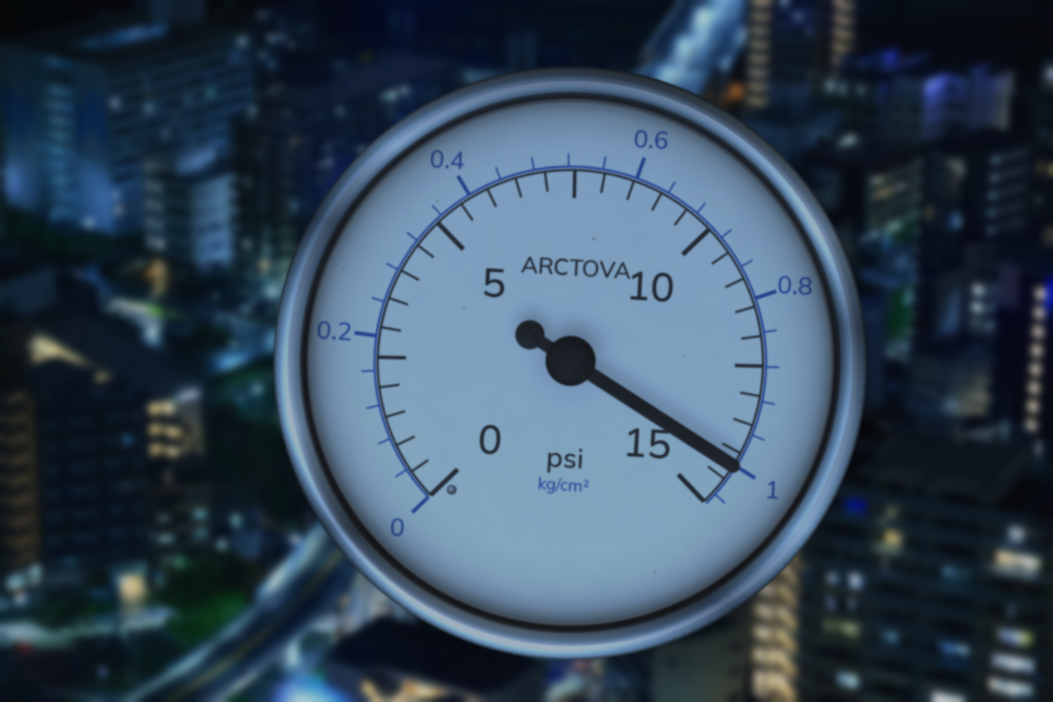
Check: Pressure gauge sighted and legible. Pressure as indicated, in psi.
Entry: 14.25 psi
